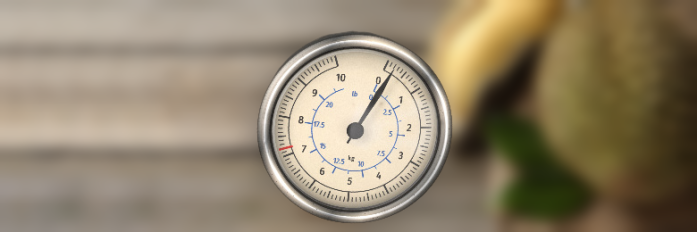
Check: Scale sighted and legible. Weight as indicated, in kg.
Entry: 0.2 kg
